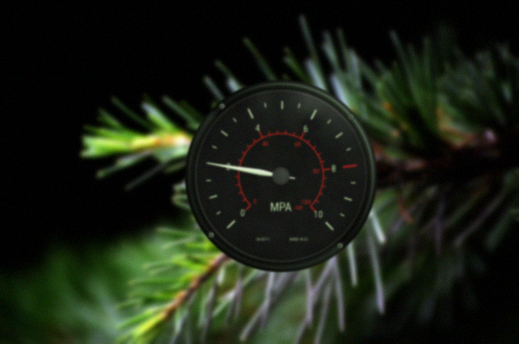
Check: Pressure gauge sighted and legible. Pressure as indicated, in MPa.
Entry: 2 MPa
